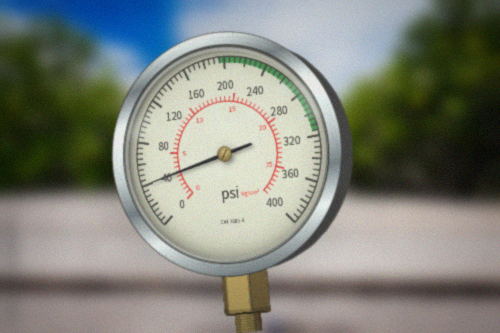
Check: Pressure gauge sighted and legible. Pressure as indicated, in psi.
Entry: 40 psi
